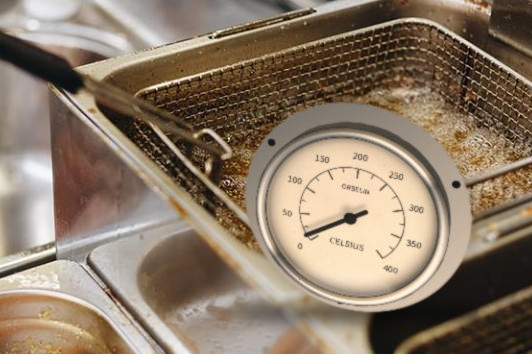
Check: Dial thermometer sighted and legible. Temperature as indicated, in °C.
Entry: 12.5 °C
